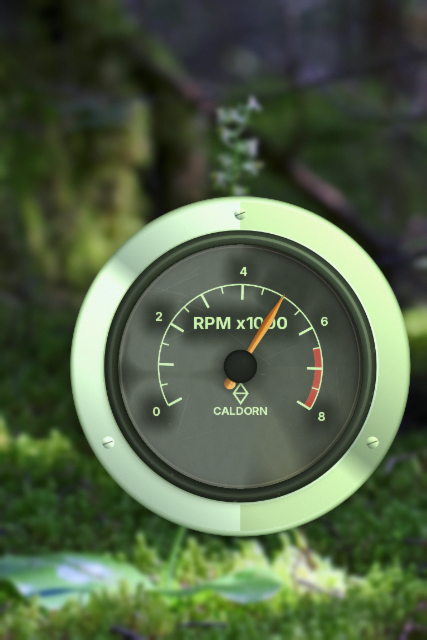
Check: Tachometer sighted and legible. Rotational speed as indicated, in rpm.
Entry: 5000 rpm
